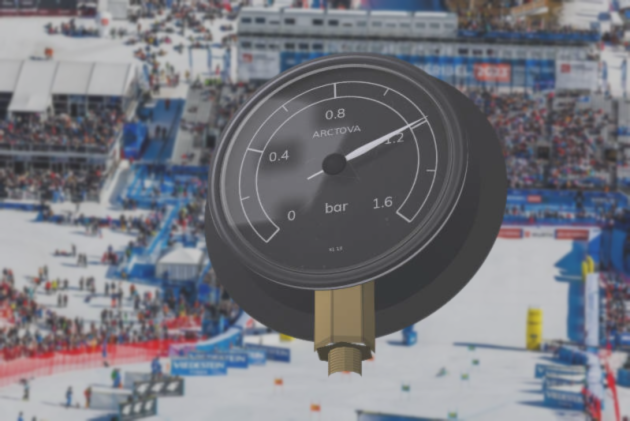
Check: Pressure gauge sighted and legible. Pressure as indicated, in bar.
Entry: 1.2 bar
